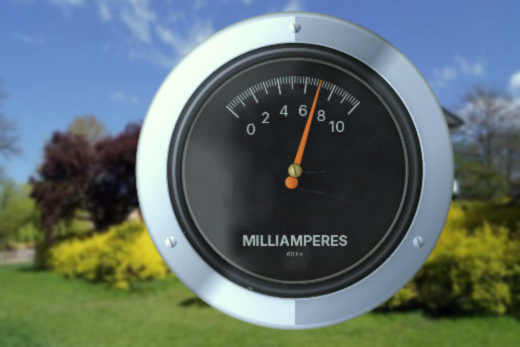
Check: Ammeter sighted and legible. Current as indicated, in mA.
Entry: 7 mA
